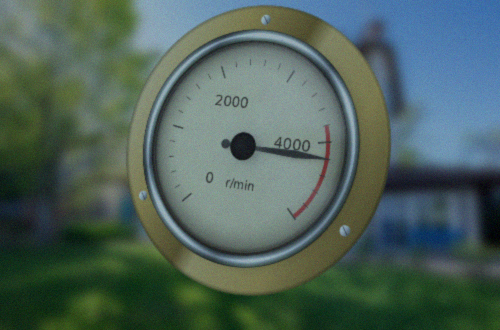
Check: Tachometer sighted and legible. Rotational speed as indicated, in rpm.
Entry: 4200 rpm
